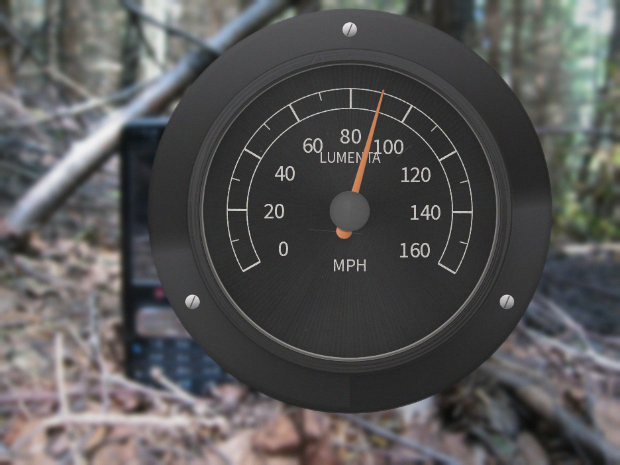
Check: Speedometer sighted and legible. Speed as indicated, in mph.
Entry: 90 mph
